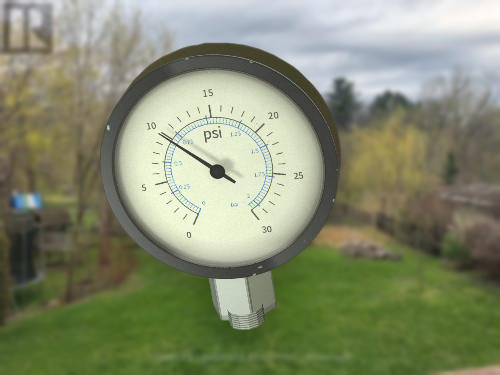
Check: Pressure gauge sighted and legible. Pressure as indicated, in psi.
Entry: 10 psi
